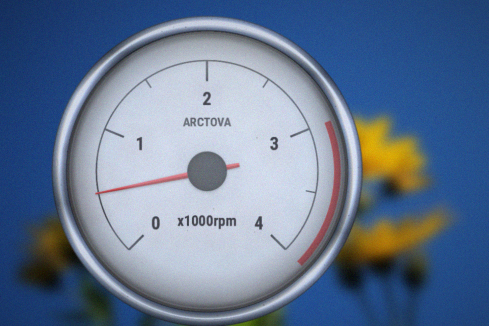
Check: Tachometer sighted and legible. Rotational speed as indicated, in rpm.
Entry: 500 rpm
